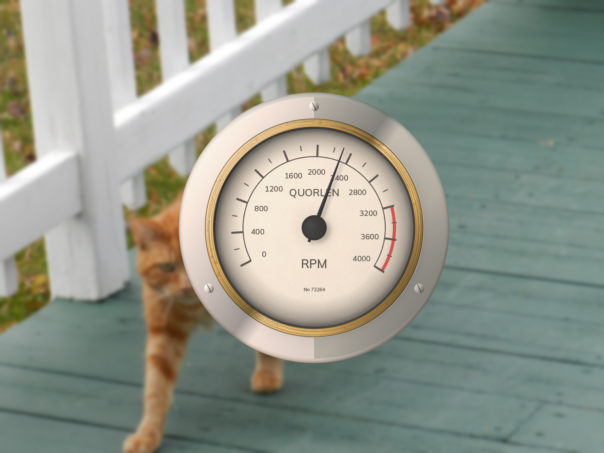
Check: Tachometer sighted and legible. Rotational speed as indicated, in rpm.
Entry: 2300 rpm
